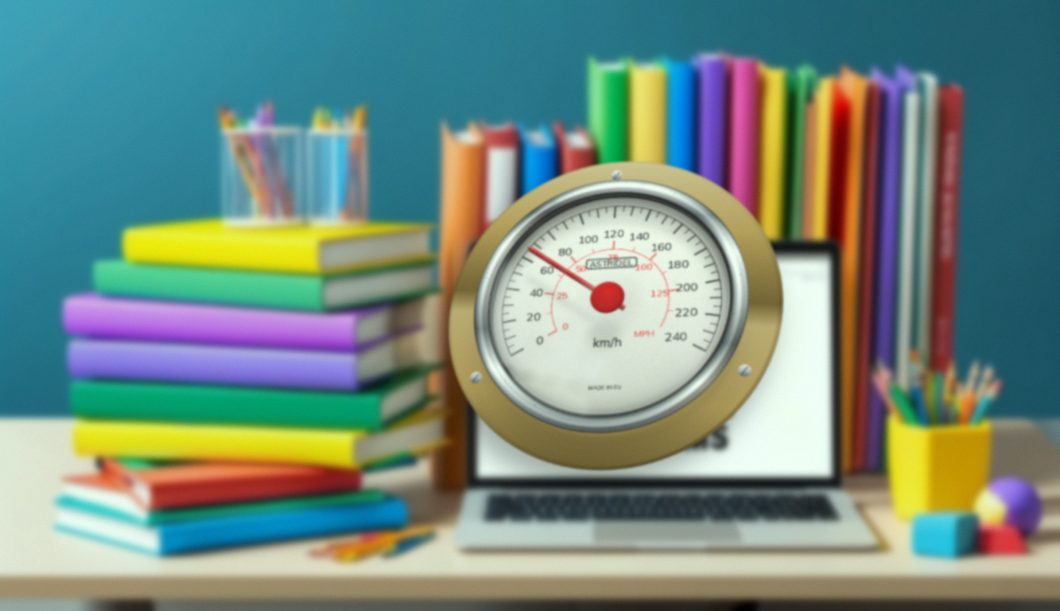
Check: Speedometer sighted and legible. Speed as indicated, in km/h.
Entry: 65 km/h
